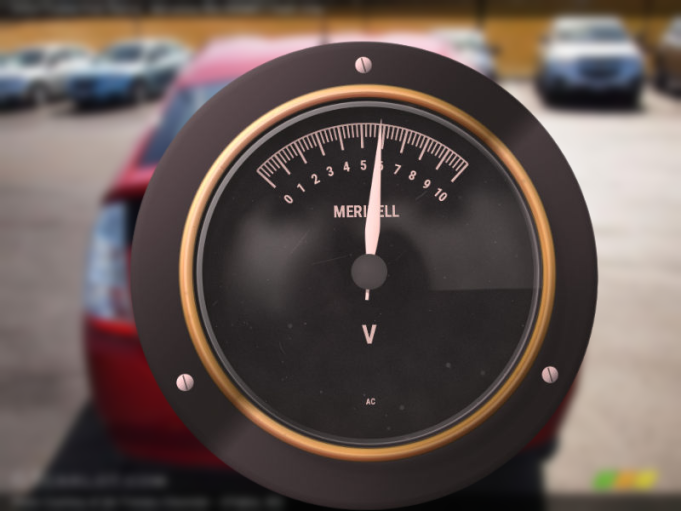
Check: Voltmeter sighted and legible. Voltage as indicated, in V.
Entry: 5.8 V
